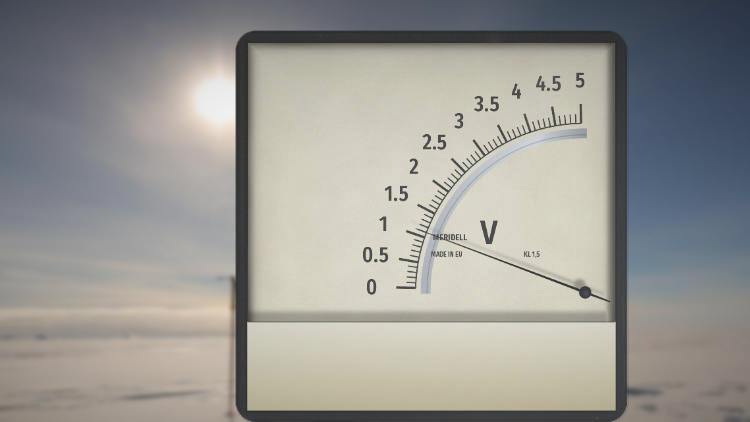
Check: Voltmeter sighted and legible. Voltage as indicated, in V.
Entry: 1.1 V
